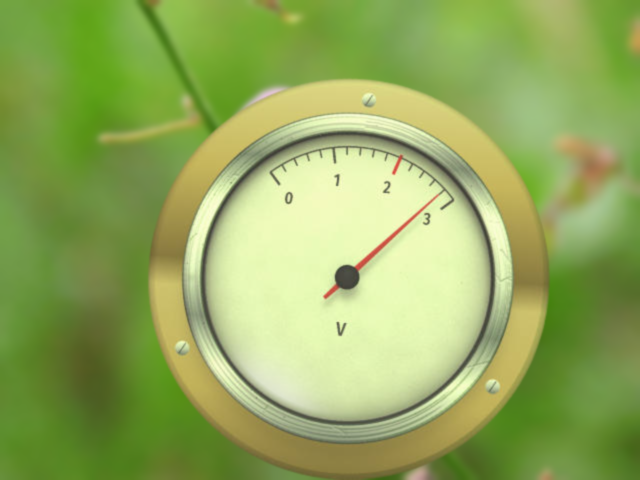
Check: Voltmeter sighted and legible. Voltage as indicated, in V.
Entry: 2.8 V
